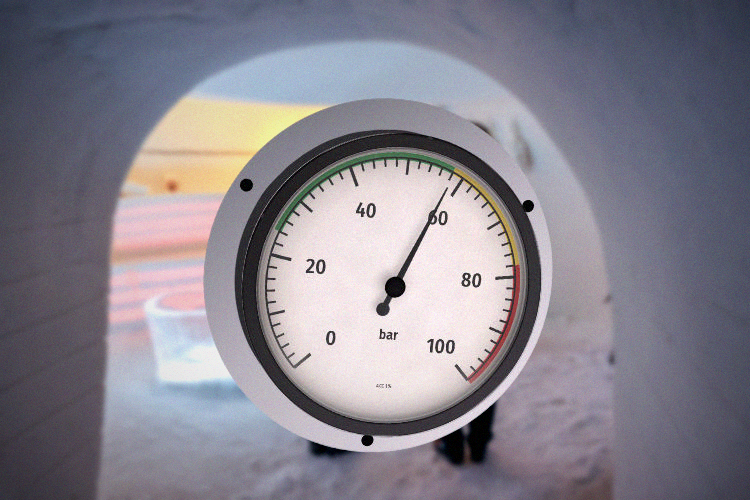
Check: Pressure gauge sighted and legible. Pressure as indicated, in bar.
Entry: 58 bar
